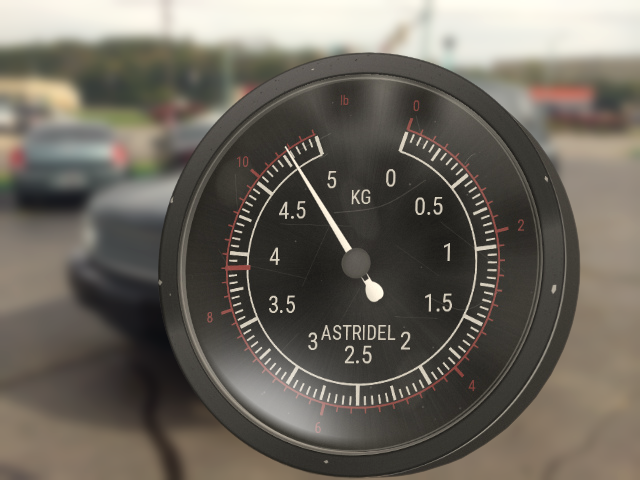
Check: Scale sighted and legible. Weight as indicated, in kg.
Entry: 4.8 kg
